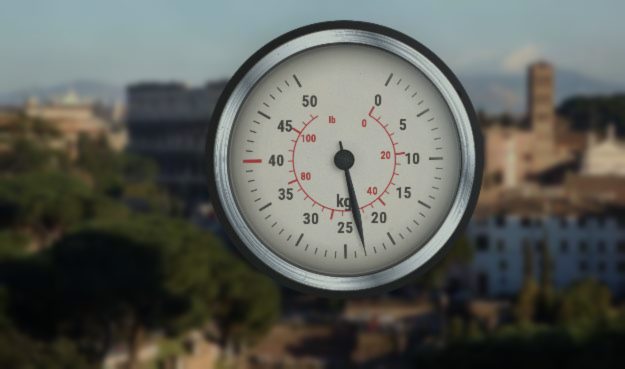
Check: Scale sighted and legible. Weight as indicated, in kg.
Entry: 23 kg
